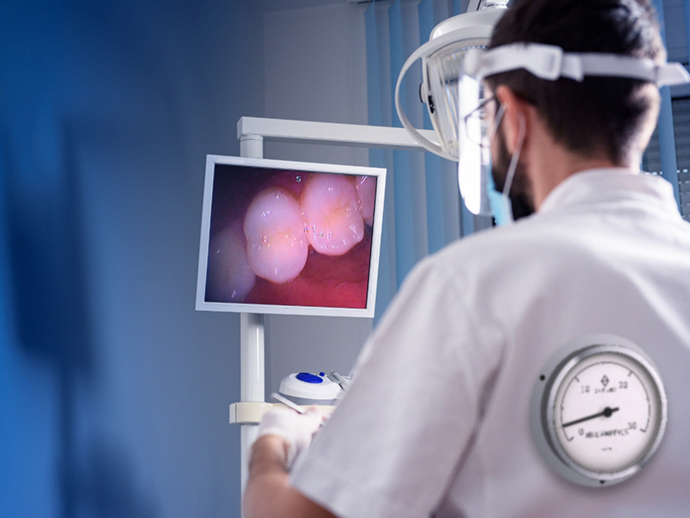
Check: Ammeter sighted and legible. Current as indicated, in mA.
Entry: 2.5 mA
